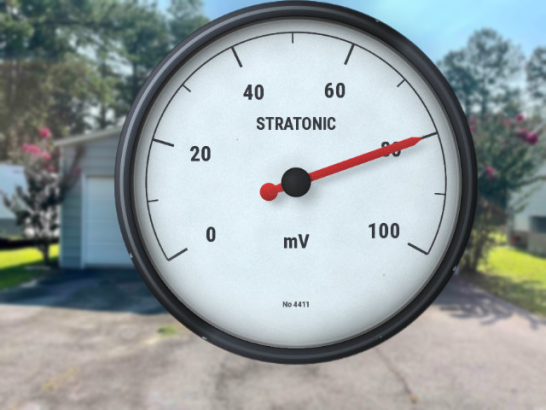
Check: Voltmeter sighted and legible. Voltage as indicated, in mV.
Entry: 80 mV
